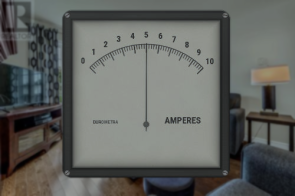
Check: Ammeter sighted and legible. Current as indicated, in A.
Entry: 5 A
